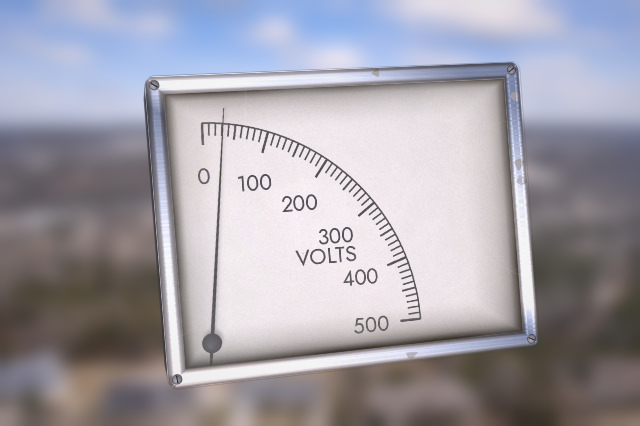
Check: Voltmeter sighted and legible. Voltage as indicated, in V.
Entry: 30 V
